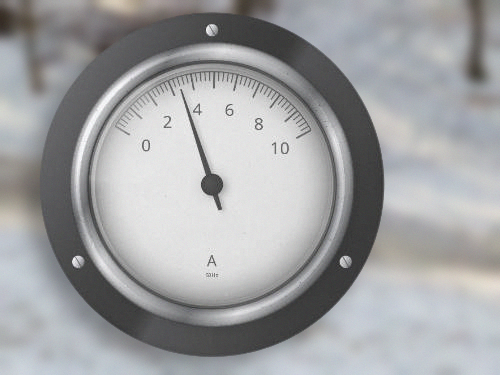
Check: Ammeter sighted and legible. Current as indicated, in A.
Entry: 3.4 A
